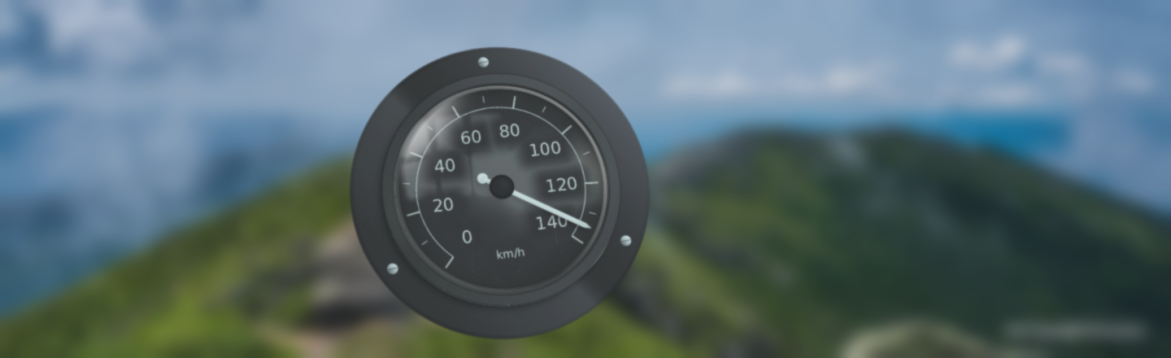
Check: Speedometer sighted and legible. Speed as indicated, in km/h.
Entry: 135 km/h
